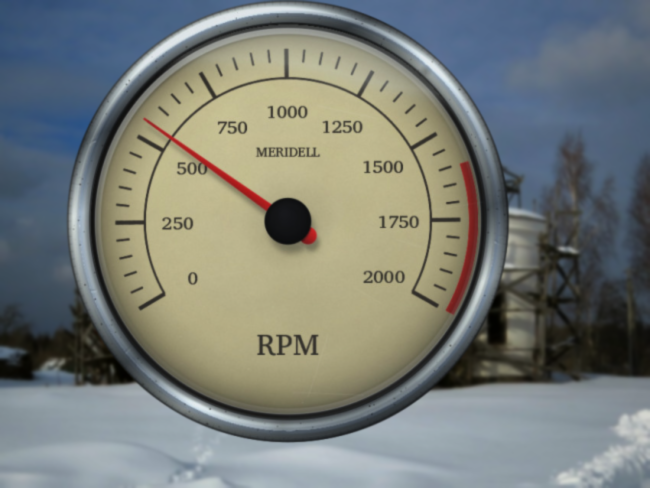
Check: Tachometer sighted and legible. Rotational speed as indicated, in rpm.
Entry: 550 rpm
